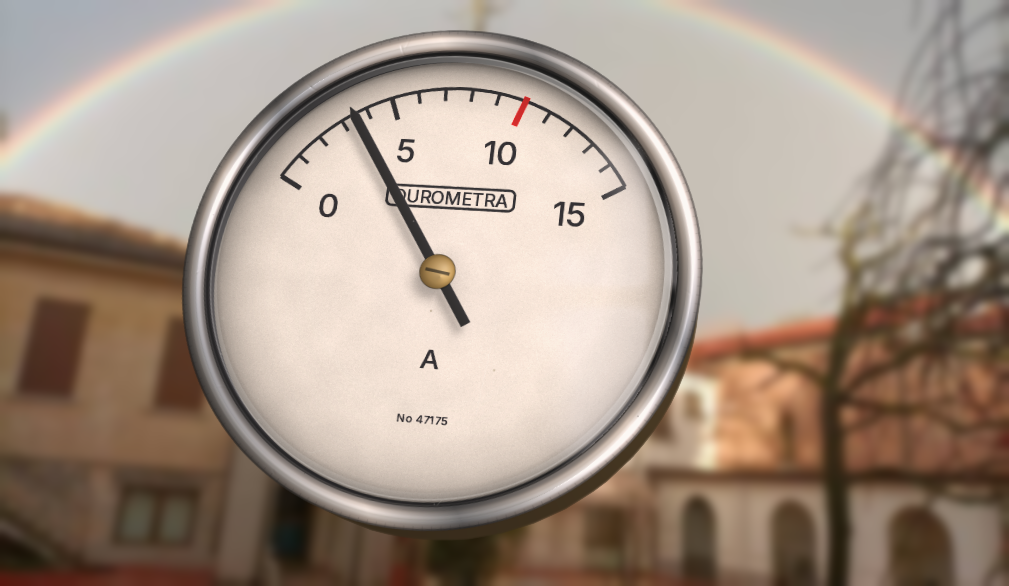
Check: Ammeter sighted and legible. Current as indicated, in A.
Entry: 3.5 A
